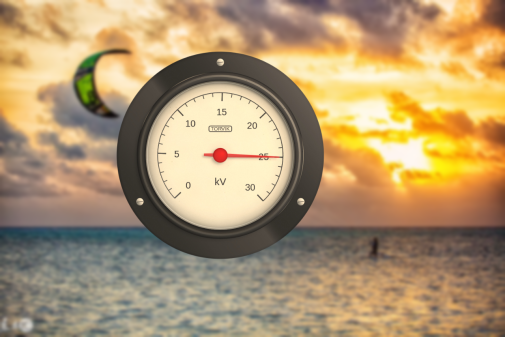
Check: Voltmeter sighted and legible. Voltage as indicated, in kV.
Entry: 25 kV
